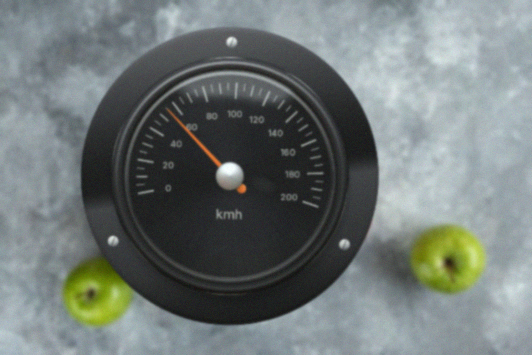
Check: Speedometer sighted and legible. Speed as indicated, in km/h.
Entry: 55 km/h
